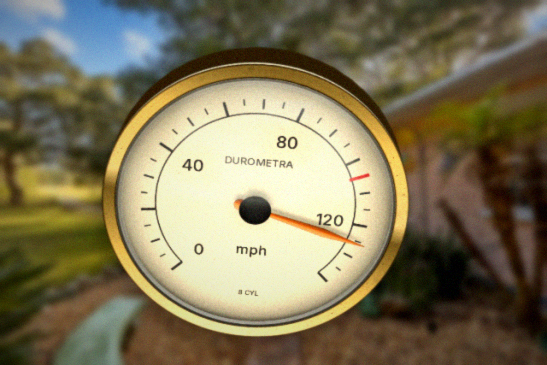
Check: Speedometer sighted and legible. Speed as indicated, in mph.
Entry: 125 mph
